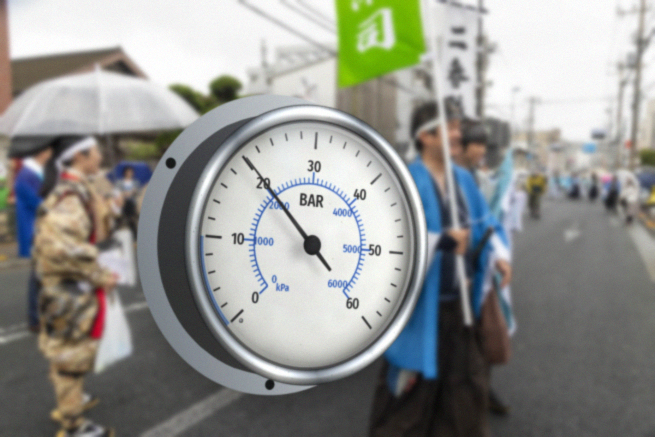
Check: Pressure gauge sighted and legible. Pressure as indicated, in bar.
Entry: 20 bar
